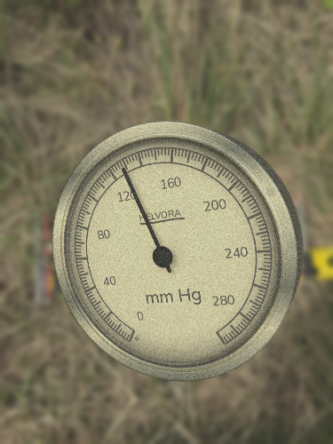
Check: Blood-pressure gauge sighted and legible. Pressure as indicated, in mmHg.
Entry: 130 mmHg
